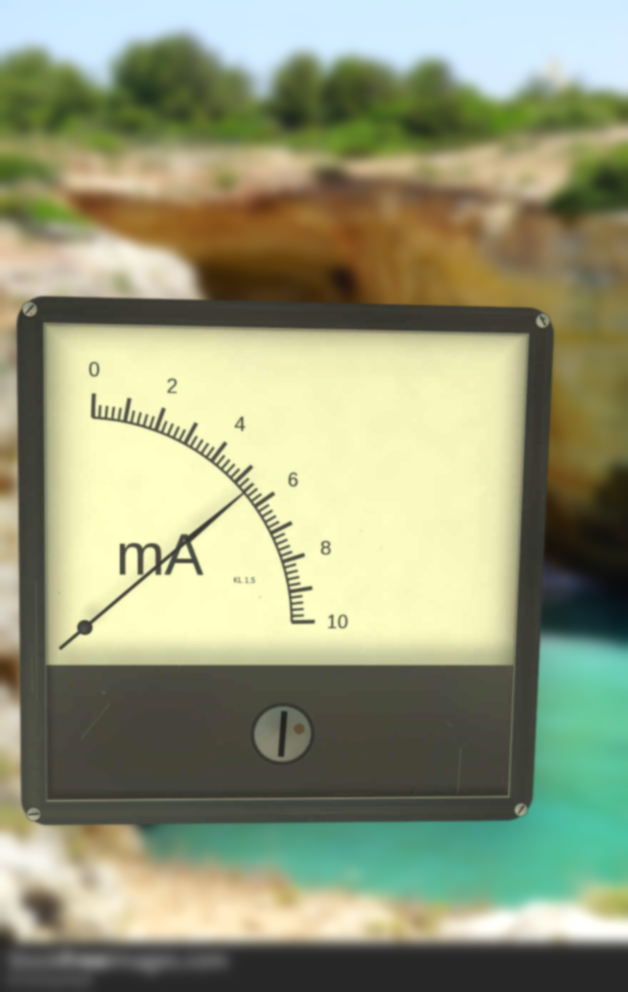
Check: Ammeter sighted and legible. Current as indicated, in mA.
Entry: 5.4 mA
